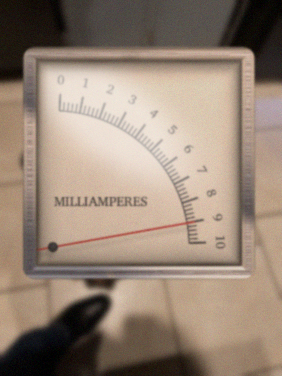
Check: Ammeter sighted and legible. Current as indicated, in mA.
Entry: 9 mA
